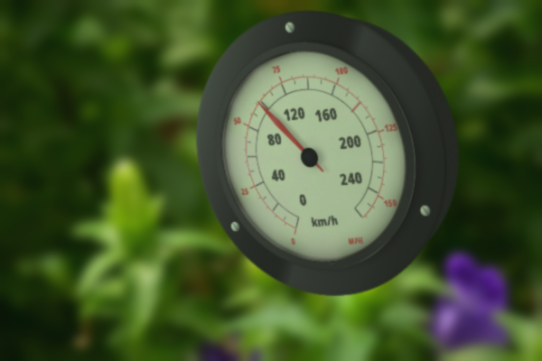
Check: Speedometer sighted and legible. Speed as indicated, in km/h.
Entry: 100 km/h
